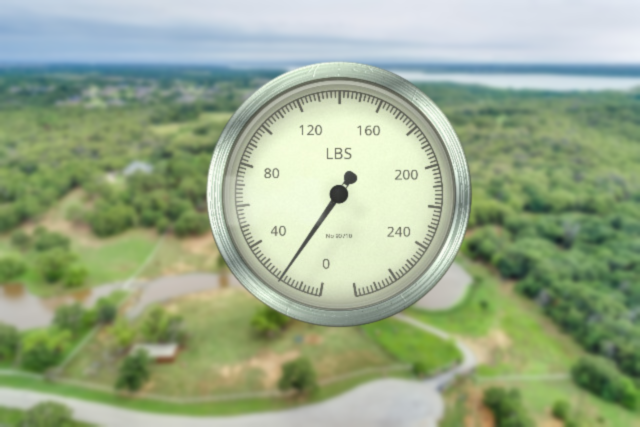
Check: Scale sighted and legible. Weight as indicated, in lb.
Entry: 20 lb
